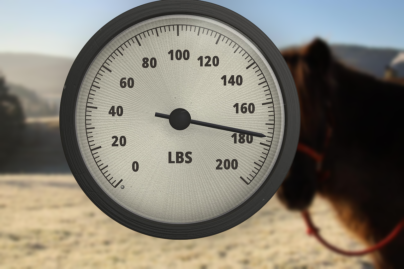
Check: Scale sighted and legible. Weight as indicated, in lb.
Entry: 176 lb
